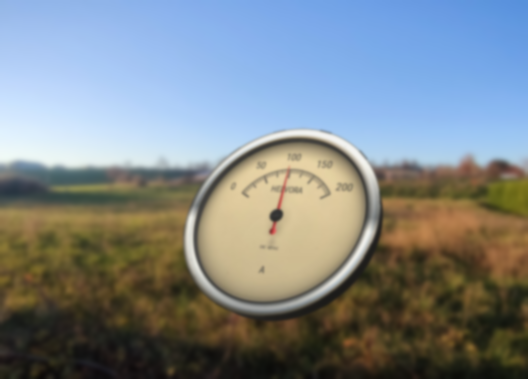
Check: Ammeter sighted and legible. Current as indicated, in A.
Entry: 100 A
